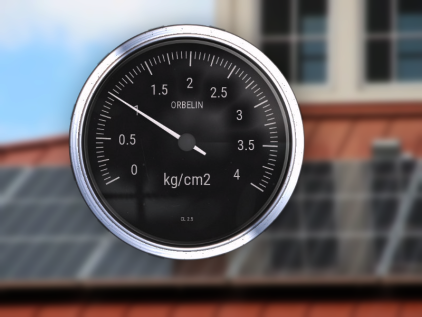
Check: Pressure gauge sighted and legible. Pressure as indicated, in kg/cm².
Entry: 1 kg/cm²
